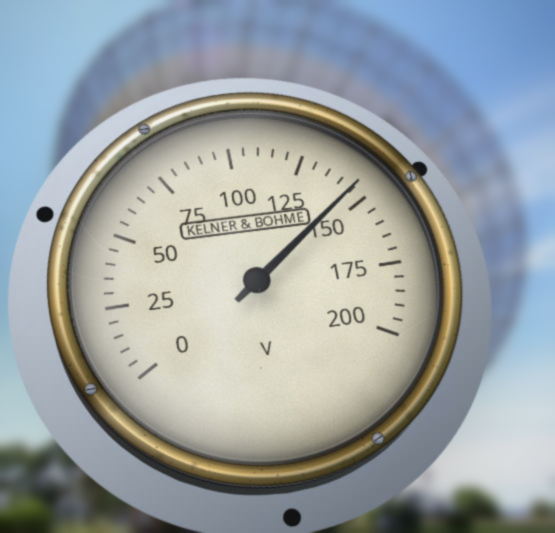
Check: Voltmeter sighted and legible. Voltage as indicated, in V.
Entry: 145 V
